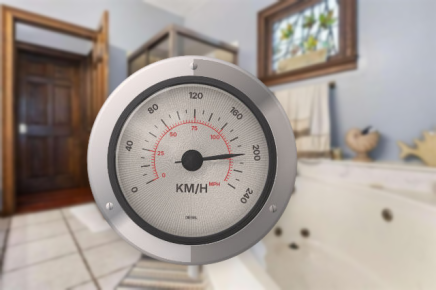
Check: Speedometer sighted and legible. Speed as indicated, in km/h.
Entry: 200 km/h
